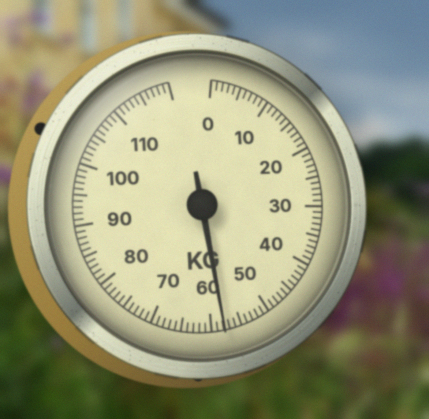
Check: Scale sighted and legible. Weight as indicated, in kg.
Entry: 58 kg
